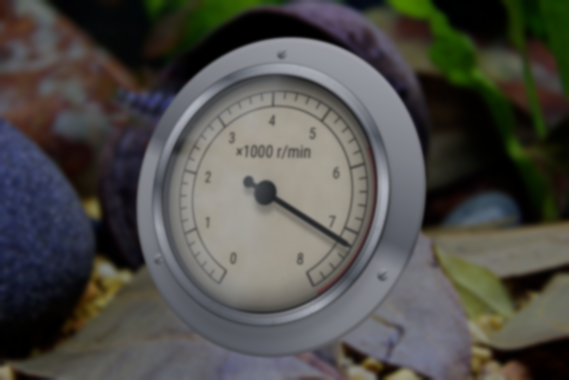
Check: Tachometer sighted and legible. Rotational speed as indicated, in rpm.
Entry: 7200 rpm
